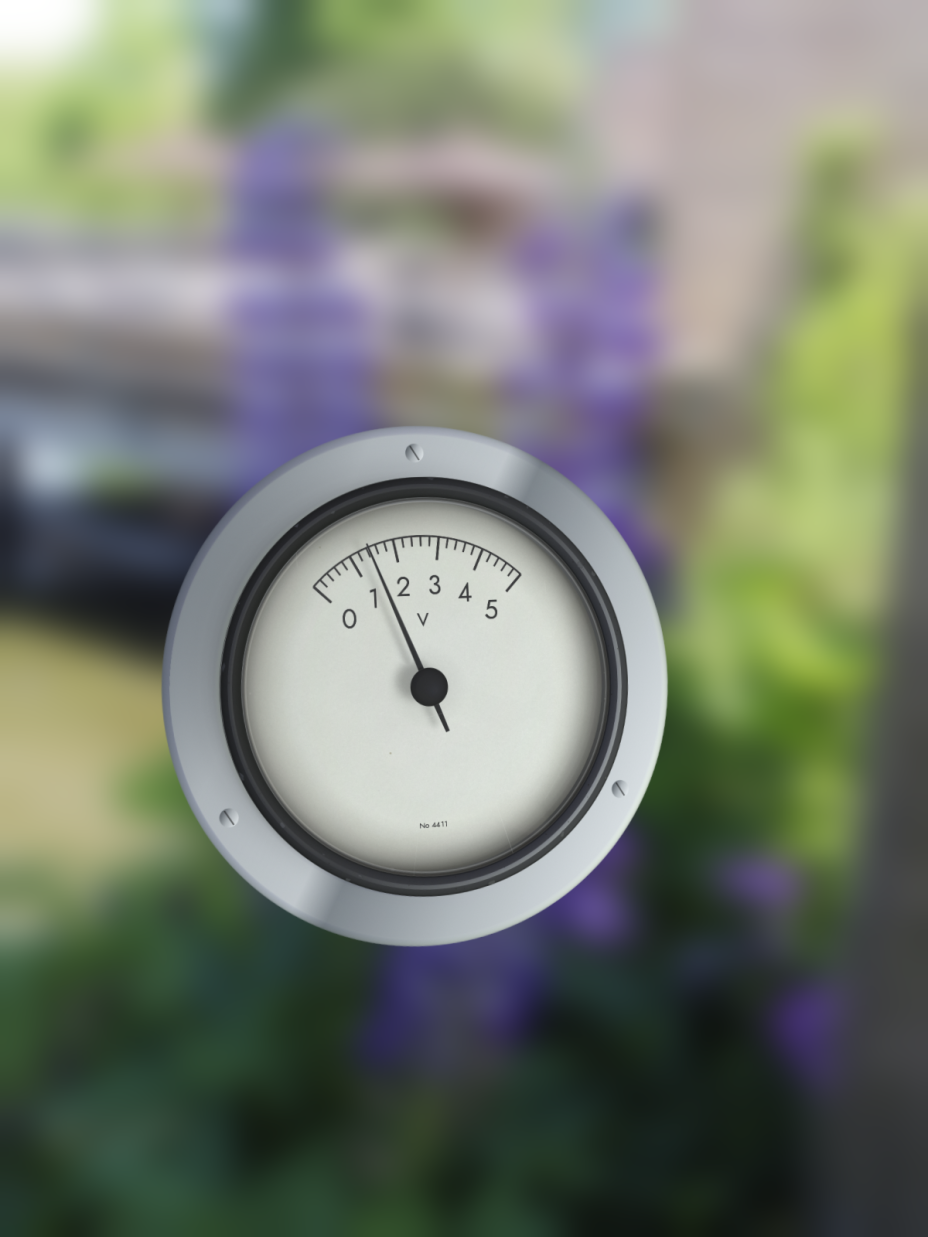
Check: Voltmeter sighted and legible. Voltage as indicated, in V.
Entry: 1.4 V
